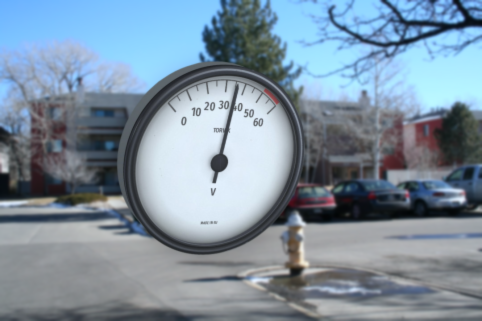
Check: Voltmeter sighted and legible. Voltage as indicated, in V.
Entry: 35 V
